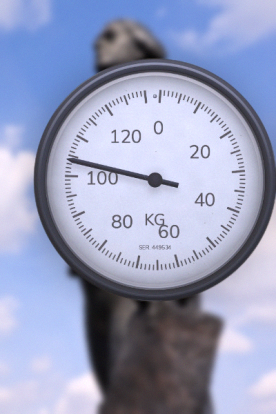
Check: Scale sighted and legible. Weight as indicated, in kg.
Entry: 104 kg
